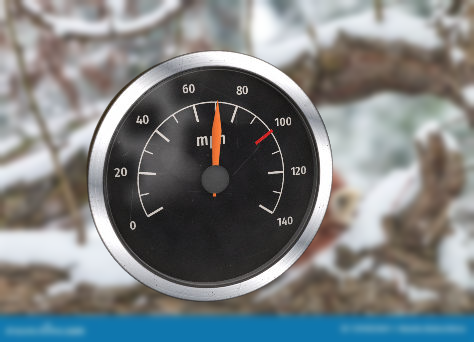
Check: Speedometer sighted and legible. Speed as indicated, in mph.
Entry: 70 mph
